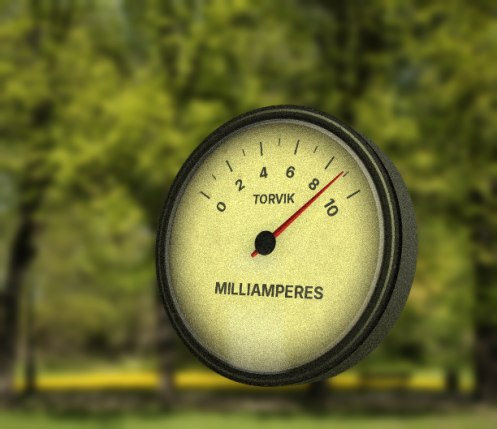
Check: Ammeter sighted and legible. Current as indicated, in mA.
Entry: 9 mA
